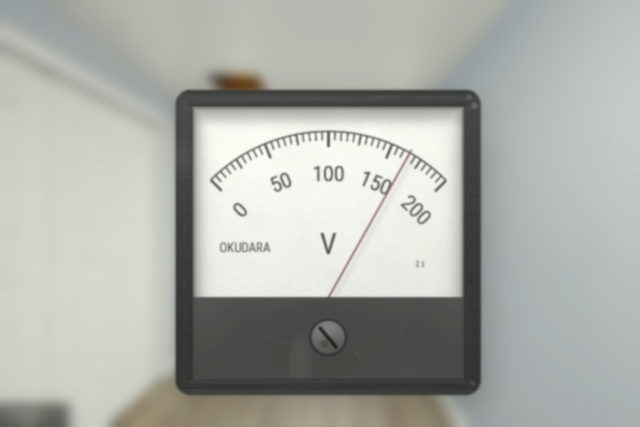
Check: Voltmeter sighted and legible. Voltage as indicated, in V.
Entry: 165 V
